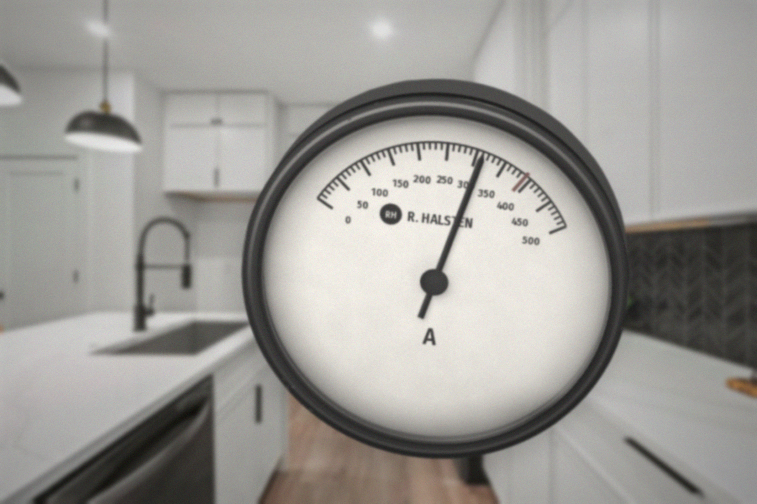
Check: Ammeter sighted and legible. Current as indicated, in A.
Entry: 310 A
